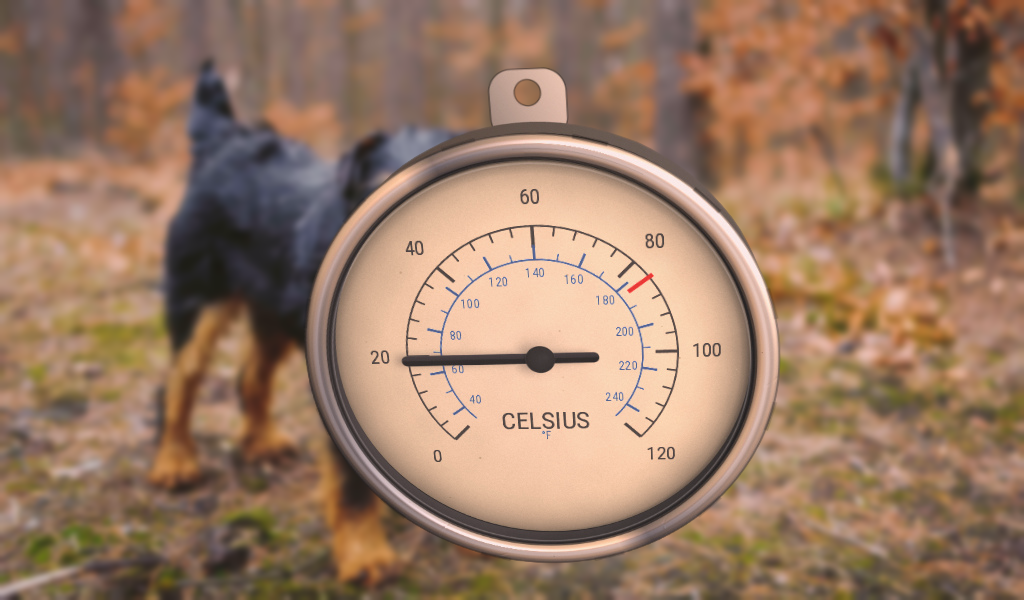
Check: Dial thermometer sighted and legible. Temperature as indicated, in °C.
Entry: 20 °C
